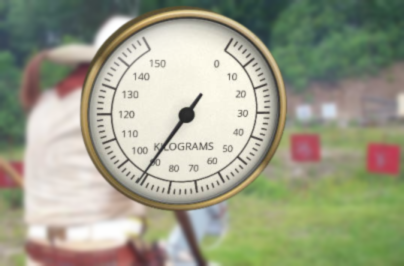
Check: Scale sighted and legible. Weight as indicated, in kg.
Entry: 92 kg
